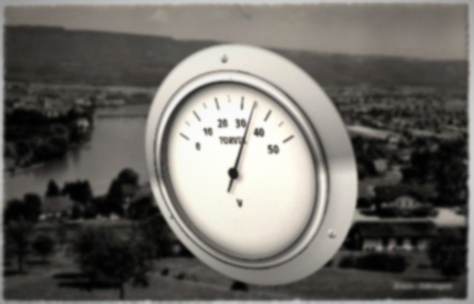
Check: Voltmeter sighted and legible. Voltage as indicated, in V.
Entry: 35 V
